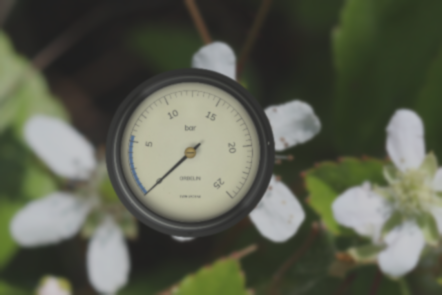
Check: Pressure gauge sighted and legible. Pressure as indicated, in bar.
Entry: 0 bar
